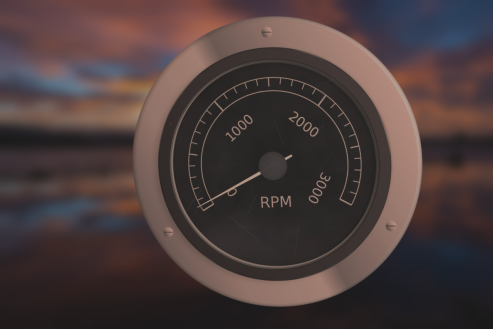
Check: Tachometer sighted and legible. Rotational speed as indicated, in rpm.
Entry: 50 rpm
